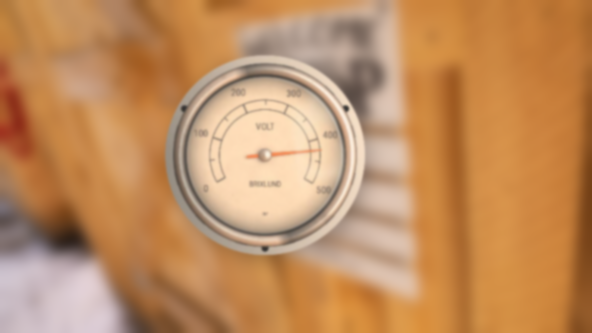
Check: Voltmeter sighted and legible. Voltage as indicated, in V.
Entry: 425 V
